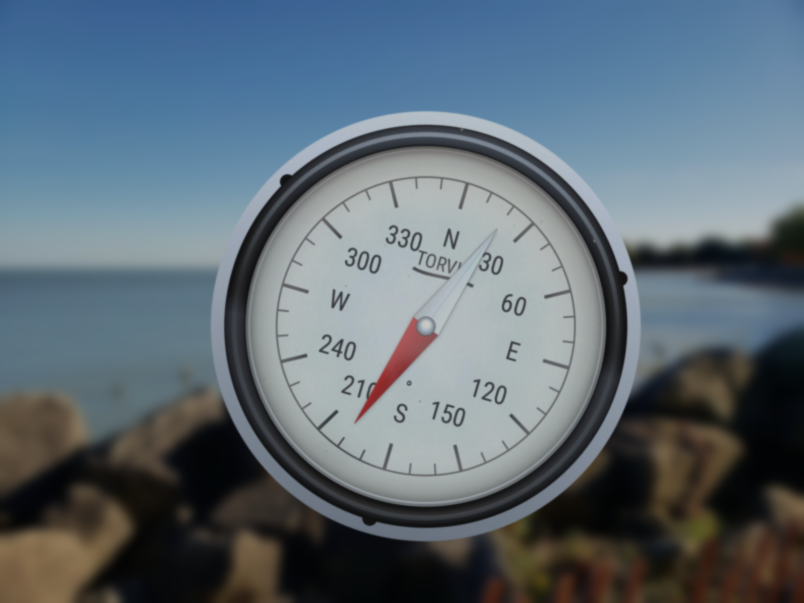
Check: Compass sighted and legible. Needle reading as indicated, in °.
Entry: 200 °
